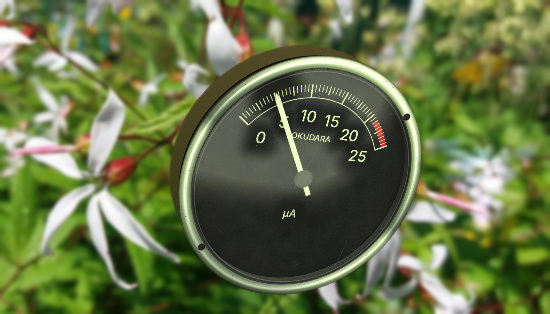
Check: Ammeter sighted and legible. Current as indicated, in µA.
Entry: 5 µA
